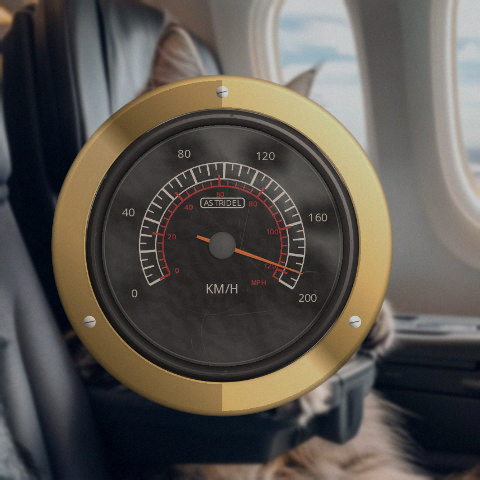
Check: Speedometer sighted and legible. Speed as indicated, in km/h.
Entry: 190 km/h
